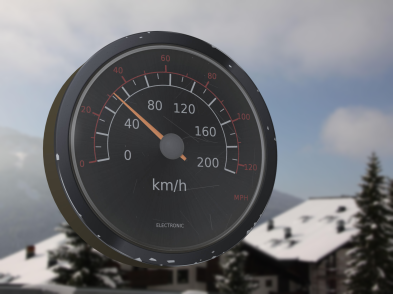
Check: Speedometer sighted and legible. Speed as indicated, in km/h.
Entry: 50 km/h
